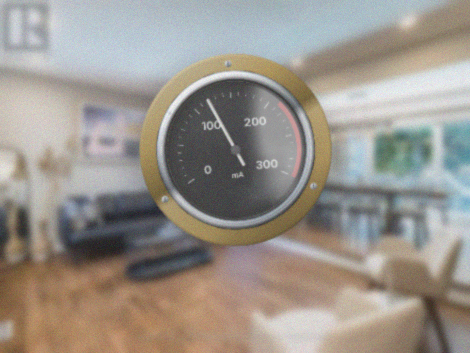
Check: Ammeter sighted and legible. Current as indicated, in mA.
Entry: 120 mA
